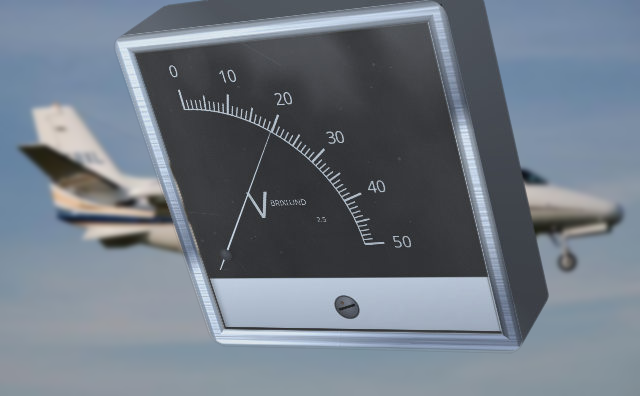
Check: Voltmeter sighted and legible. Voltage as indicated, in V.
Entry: 20 V
